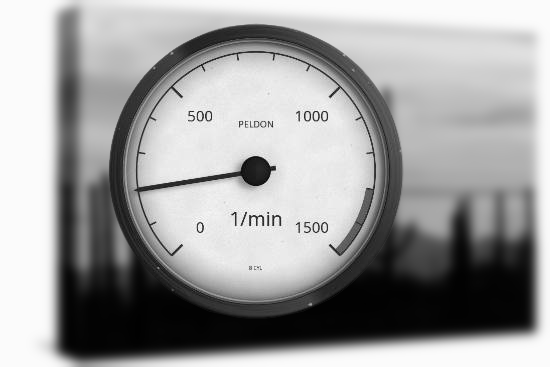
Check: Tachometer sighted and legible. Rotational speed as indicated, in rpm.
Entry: 200 rpm
